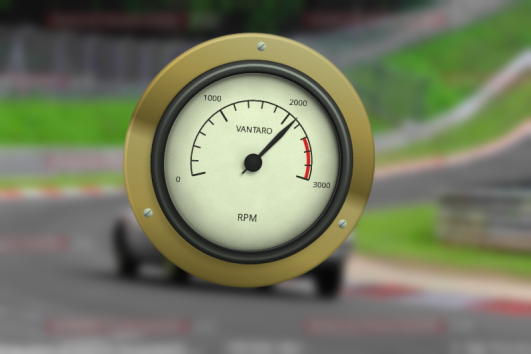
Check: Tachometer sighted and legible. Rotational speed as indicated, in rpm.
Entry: 2100 rpm
